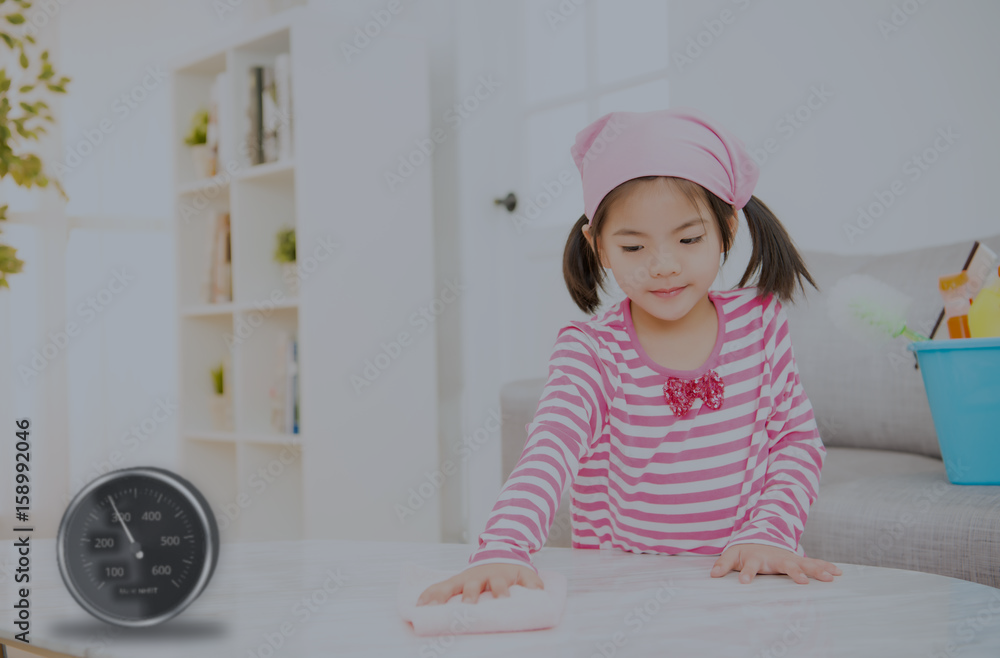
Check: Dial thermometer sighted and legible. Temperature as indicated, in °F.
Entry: 300 °F
